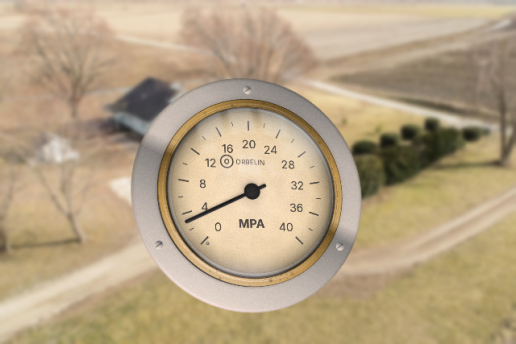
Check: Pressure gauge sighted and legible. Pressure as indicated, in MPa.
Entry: 3 MPa
